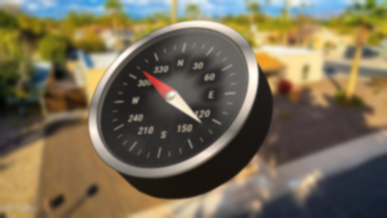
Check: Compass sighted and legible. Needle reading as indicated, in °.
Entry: 310 °
